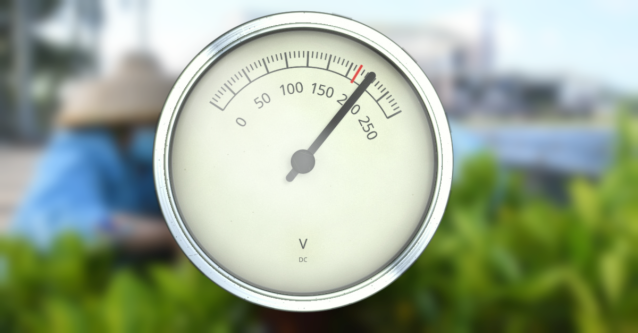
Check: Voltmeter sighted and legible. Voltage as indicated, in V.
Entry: 200 V
